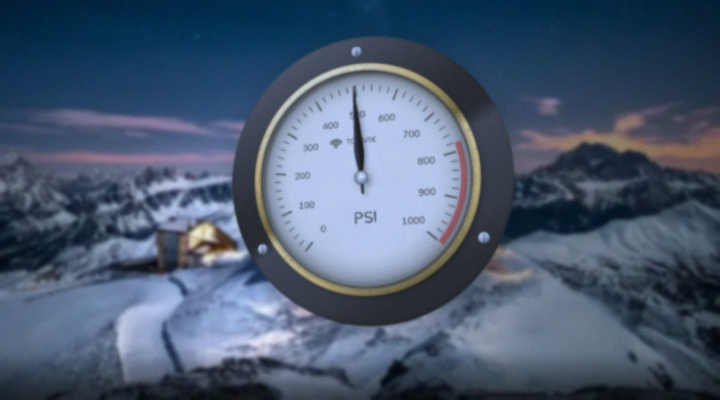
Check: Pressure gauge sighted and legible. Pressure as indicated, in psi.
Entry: 500 psi
